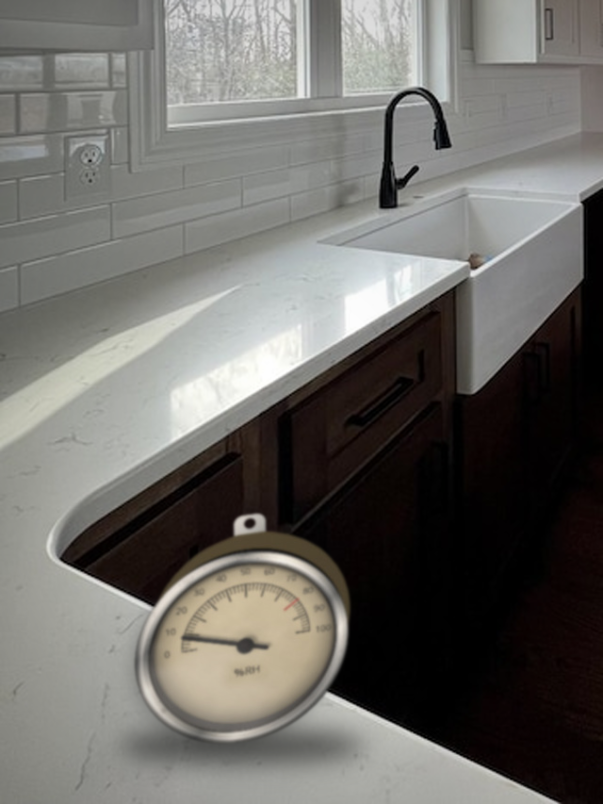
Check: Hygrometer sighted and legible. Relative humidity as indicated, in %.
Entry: 10 %
